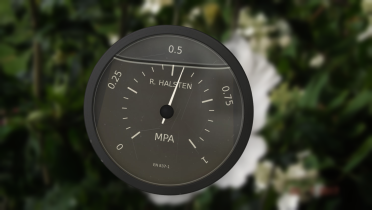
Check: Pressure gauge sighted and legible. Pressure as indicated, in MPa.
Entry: 0.55 MPa
